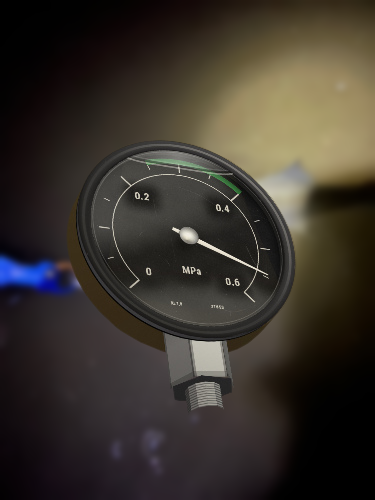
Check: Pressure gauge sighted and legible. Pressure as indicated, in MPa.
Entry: 0.55 MPa
